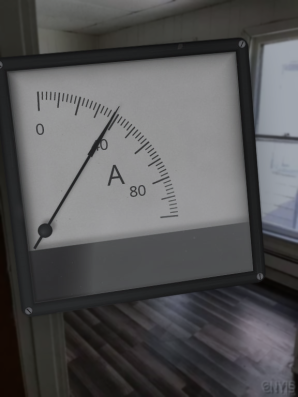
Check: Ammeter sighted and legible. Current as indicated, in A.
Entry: 38 A
